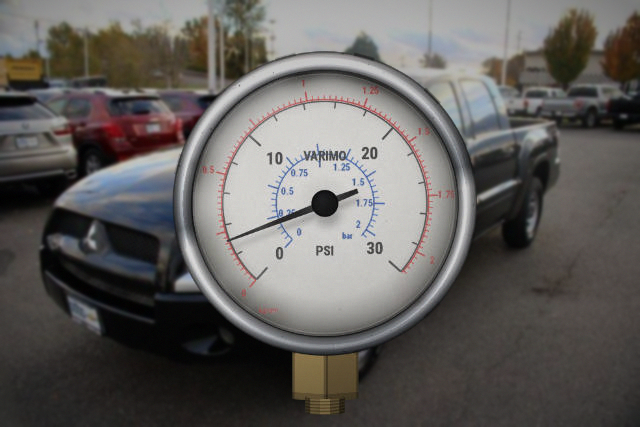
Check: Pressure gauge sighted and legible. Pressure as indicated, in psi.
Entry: 3 psi
